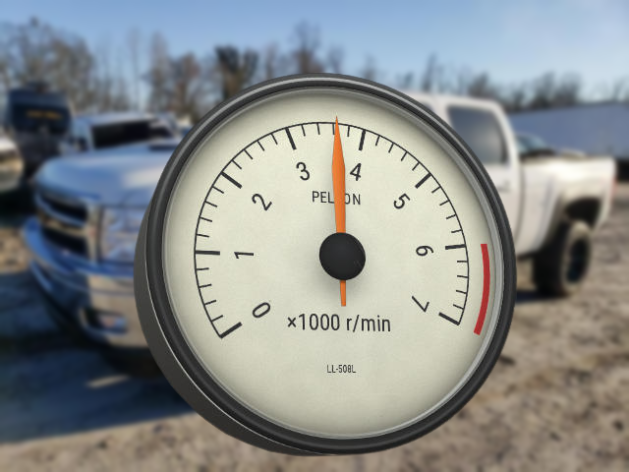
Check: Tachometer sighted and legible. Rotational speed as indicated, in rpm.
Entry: 3600 rpm
